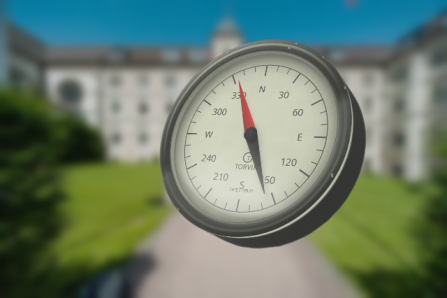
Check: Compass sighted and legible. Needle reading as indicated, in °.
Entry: 335 °
